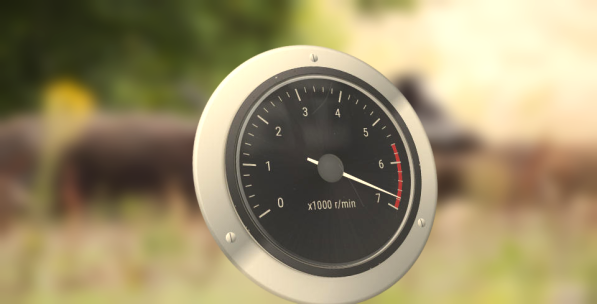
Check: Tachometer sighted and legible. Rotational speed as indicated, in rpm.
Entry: 6800 rpm
